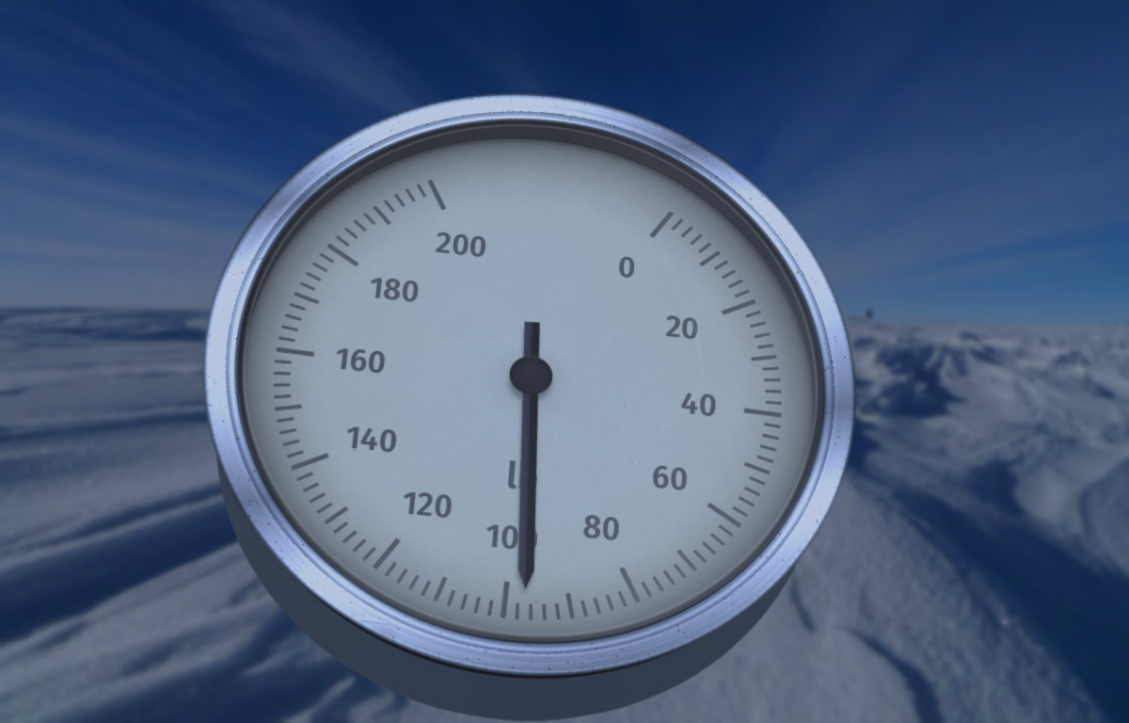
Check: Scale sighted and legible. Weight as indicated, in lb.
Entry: 97 lb
